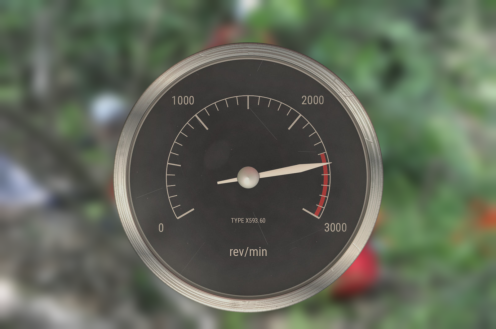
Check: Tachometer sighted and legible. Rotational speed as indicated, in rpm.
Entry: 2500 rpm
